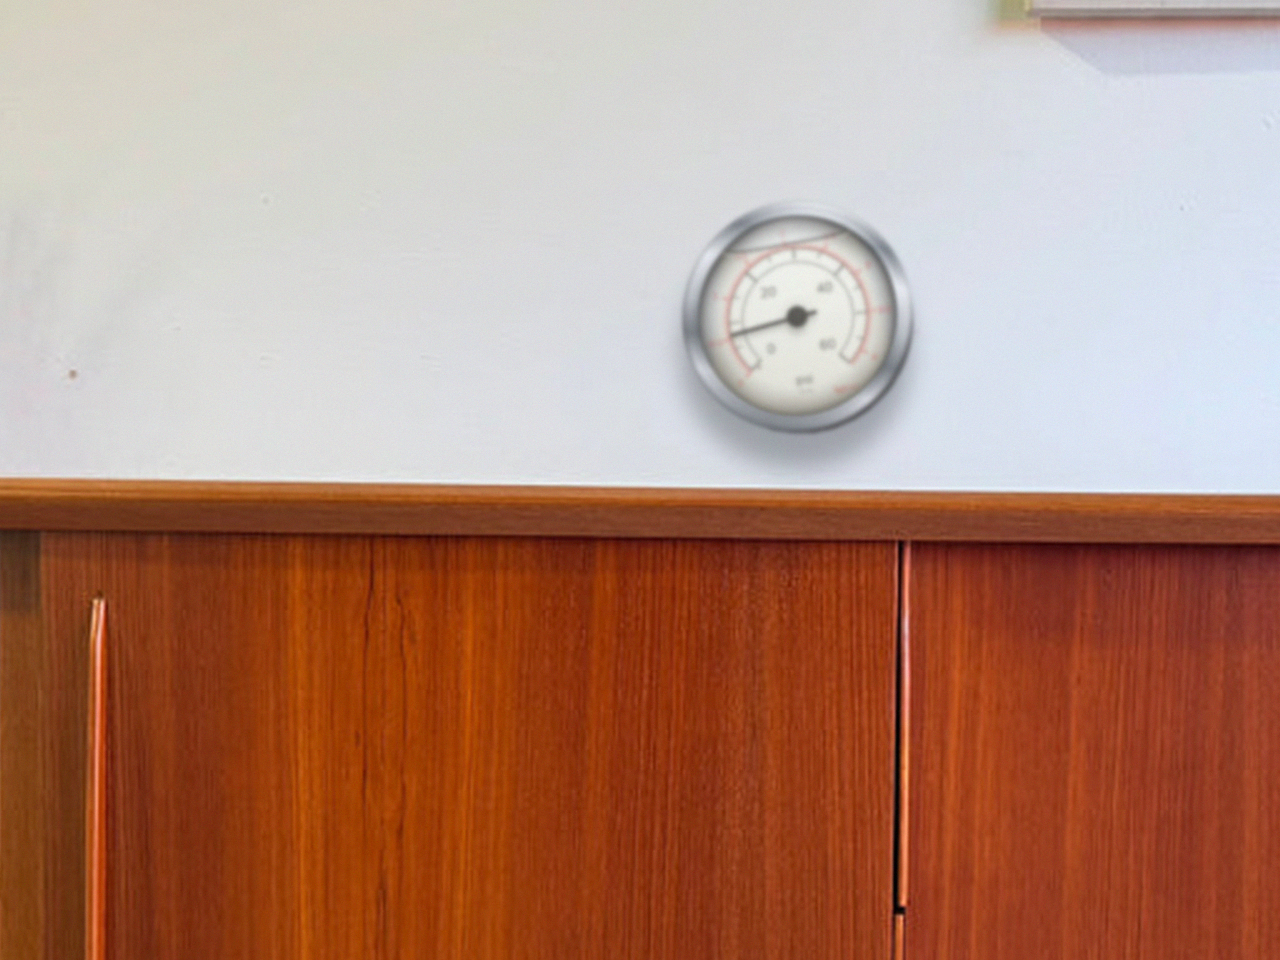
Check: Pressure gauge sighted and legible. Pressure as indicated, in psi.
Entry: 7.5 psi
